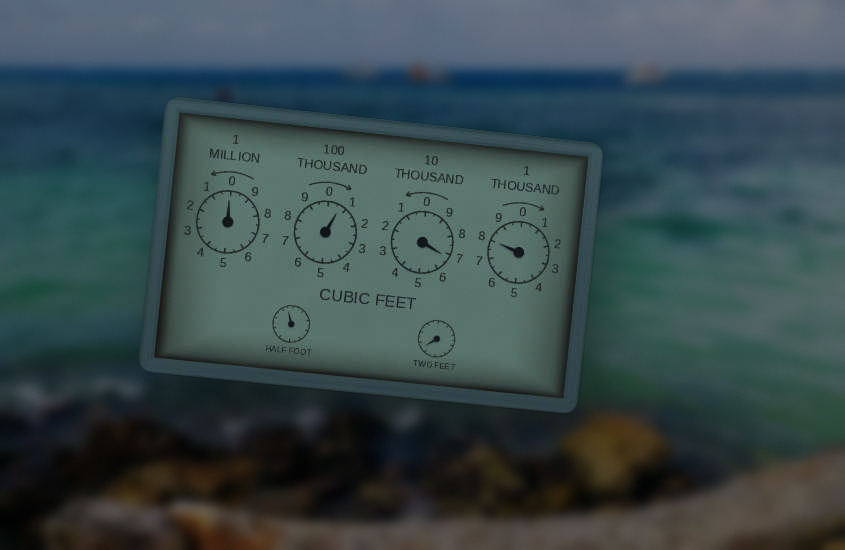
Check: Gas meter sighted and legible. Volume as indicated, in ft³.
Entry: 6800 ft³
